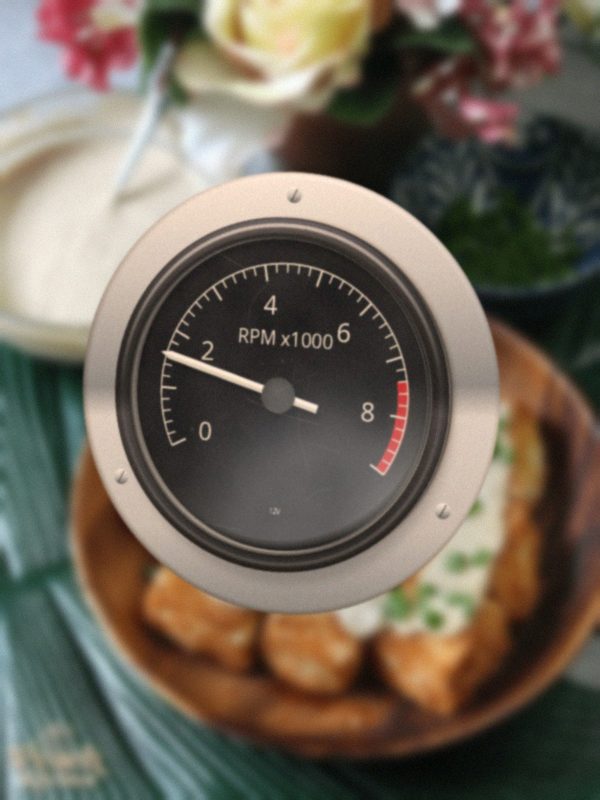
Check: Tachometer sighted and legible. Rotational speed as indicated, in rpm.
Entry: 1600 rpm
